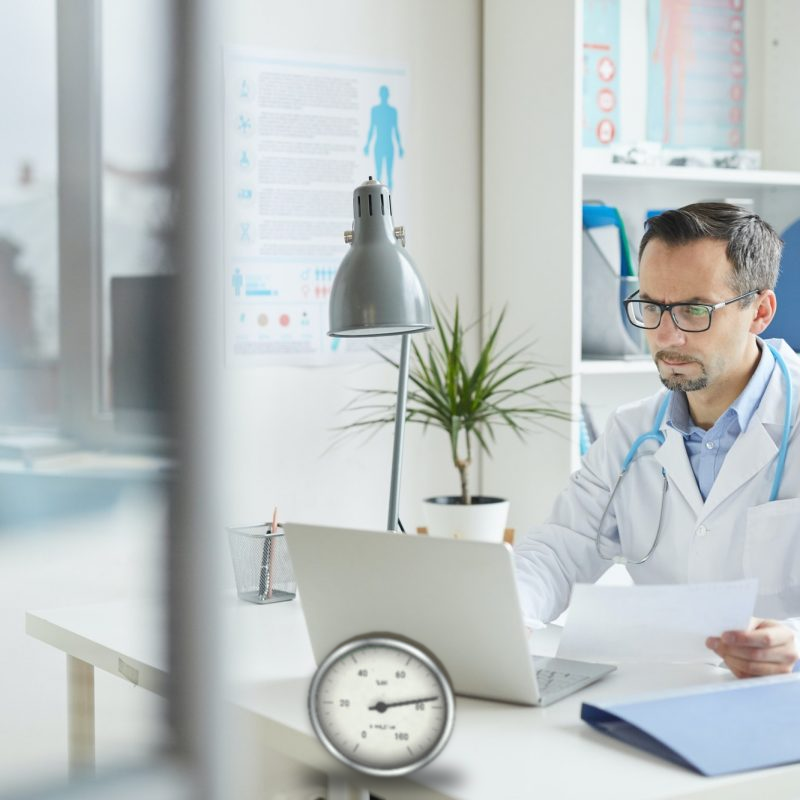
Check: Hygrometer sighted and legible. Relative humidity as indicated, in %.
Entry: 76 %
